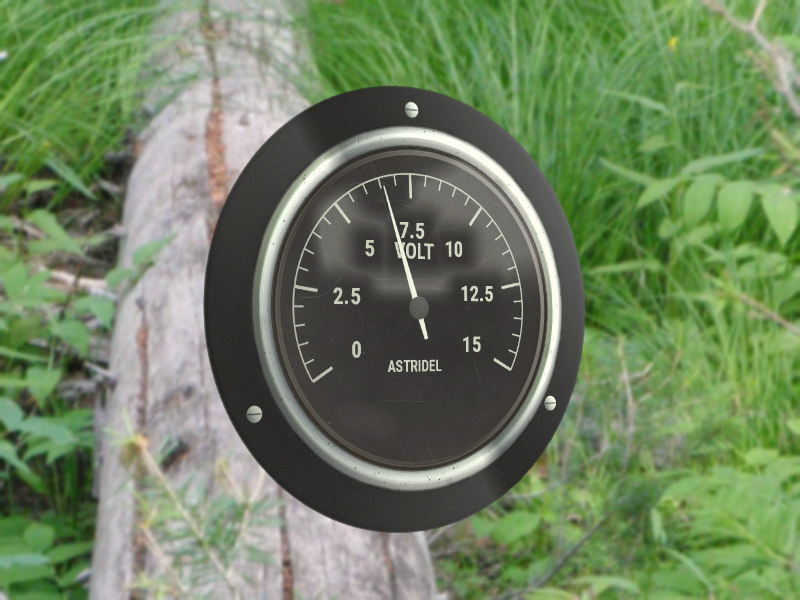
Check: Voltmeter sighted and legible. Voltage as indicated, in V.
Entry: 6.5 V
